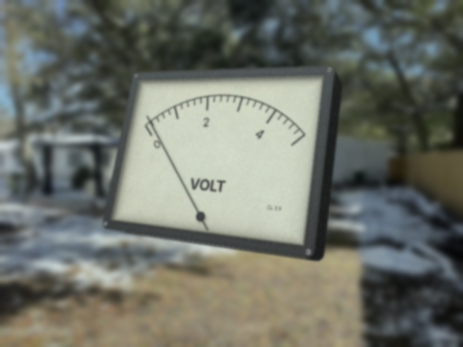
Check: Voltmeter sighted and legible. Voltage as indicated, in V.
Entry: 0.2 V
